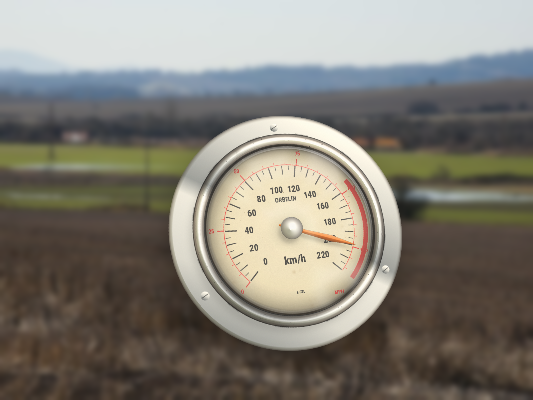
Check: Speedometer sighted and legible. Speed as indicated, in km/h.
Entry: 200 km/h
